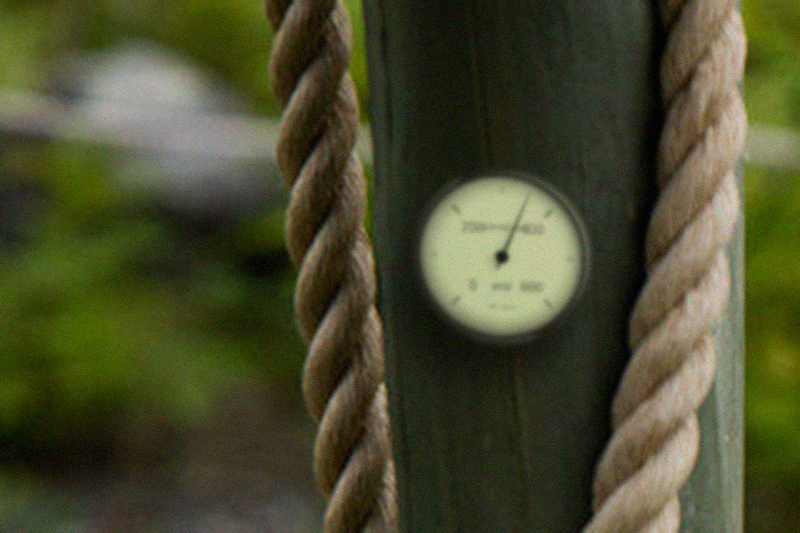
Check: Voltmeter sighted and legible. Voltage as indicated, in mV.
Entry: 350 mV
